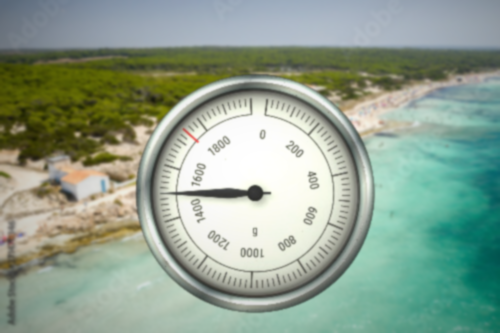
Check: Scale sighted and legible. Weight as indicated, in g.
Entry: 1500 g
